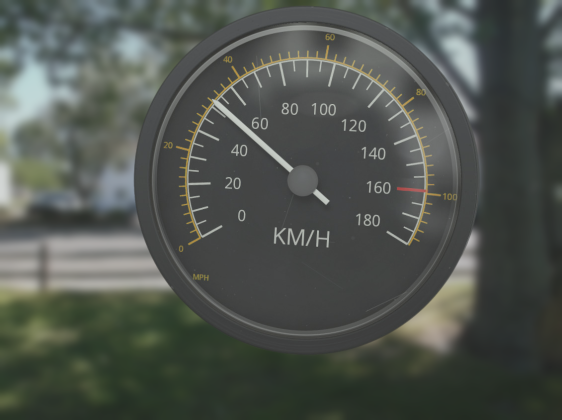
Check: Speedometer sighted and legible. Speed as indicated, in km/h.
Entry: 52.5 km/h
